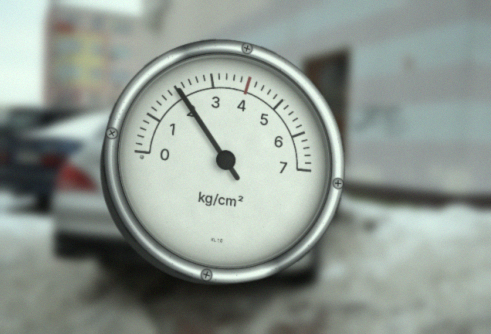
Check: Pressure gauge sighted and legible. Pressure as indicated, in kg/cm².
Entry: 2 kg/cm²
